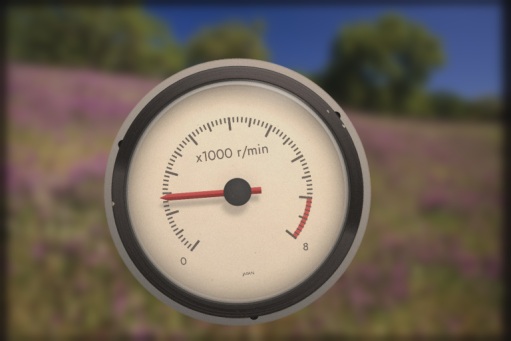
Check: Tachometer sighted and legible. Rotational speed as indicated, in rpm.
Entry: 1400 rpm
